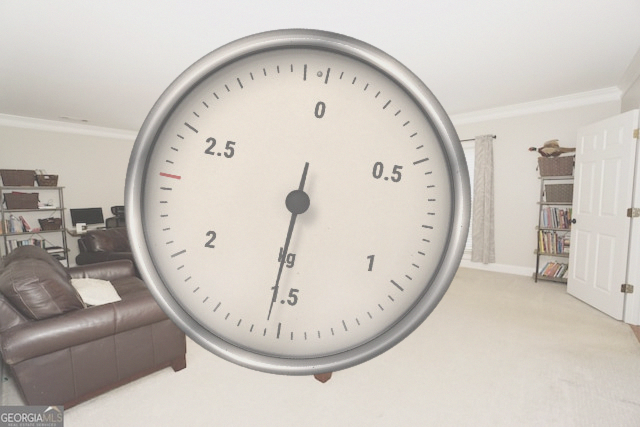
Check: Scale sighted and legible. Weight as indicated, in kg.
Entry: 1.55 kg
